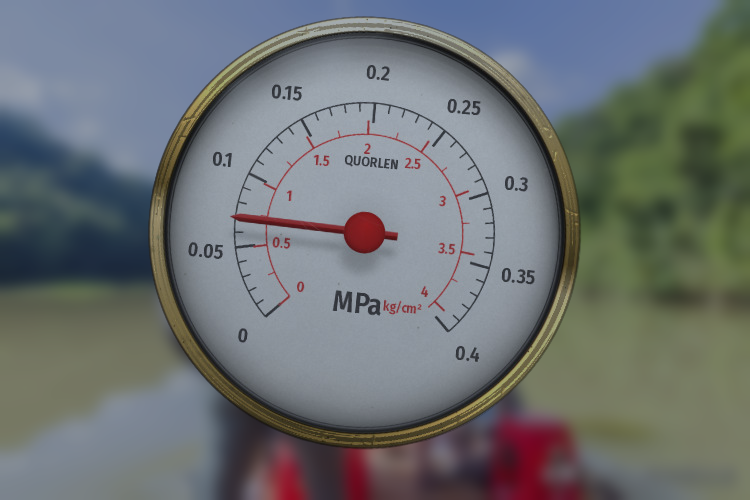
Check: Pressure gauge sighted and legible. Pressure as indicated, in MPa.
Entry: 0.07 MPa
